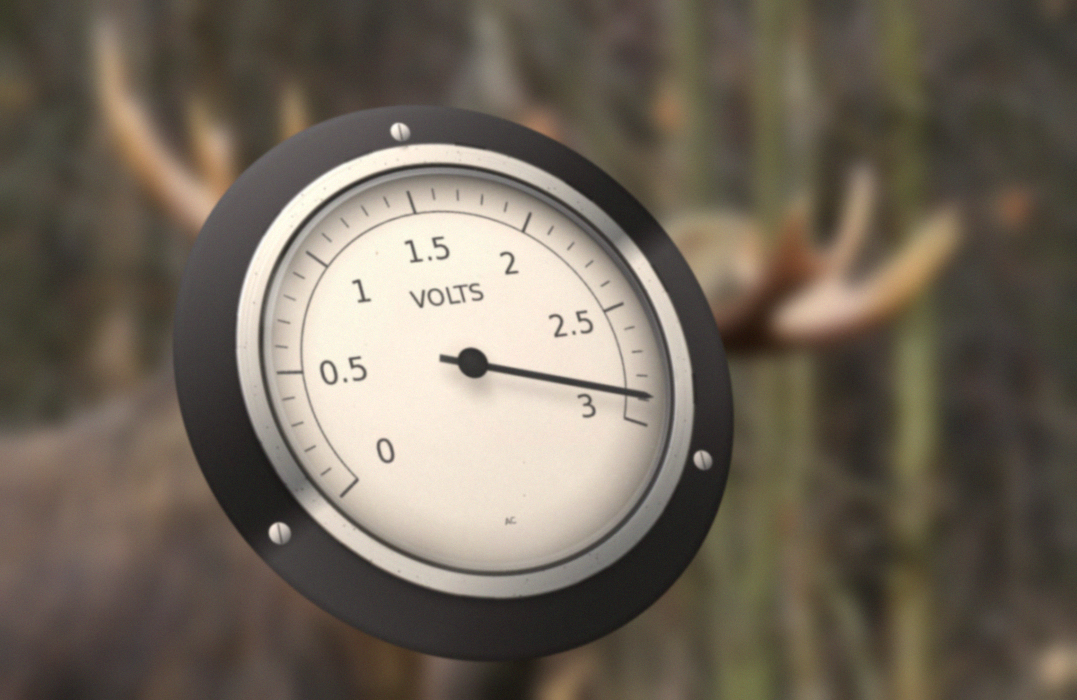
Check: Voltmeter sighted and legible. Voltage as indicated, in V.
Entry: 2.9 V
